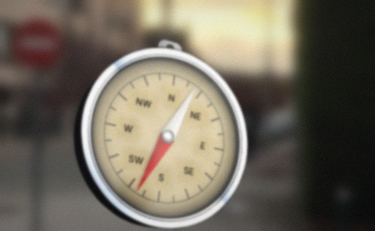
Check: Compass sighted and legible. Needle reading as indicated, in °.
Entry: 202.5 °
